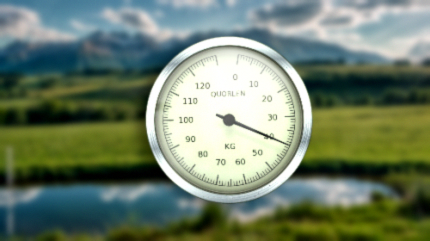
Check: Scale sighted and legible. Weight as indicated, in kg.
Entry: 40 kg
